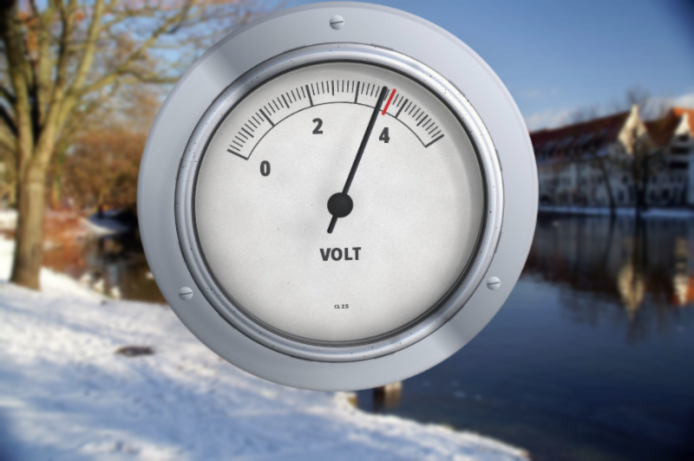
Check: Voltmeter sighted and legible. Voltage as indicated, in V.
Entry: 3.5 V
